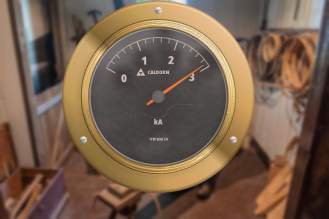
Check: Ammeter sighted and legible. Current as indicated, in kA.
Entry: 2.9 kA
